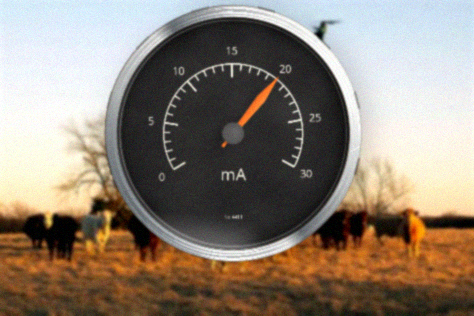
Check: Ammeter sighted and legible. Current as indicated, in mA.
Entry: 20 mA
